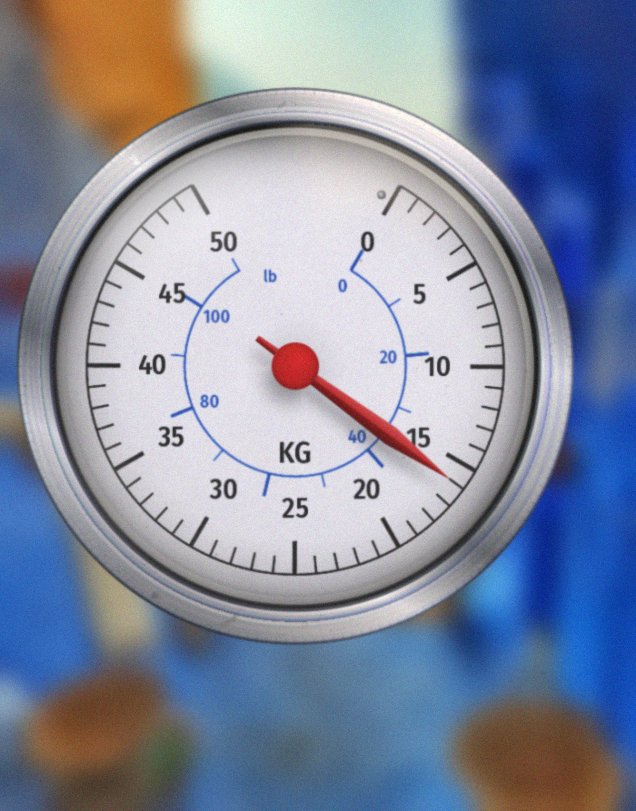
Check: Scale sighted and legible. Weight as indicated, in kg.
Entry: 16 kg
